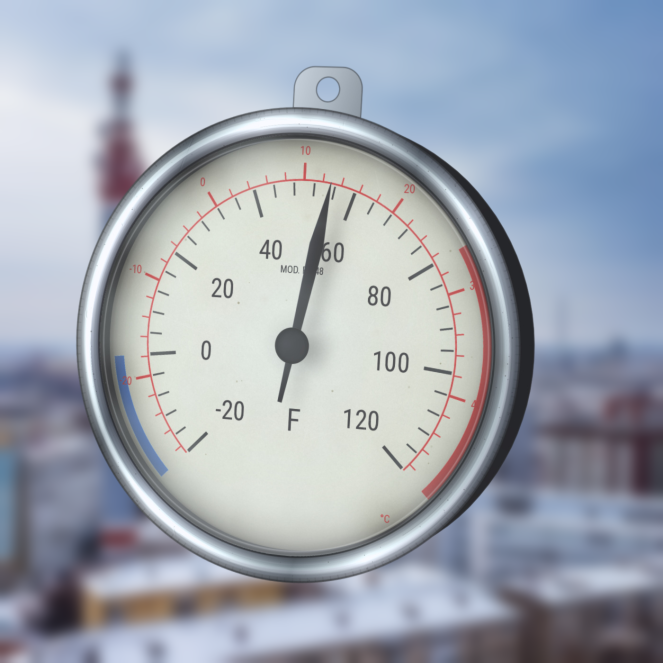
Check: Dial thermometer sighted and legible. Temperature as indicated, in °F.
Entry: 56 °F
